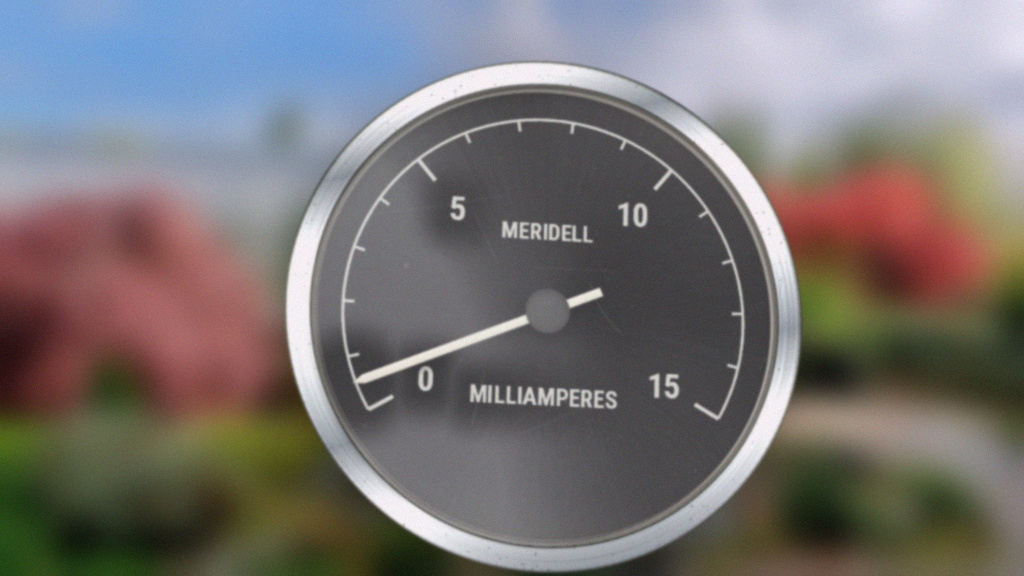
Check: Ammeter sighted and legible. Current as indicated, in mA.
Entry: 0.5 mA
